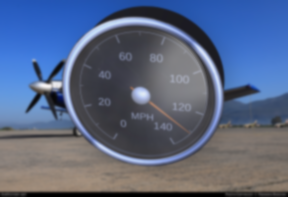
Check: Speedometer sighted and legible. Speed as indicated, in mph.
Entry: 130 mph
